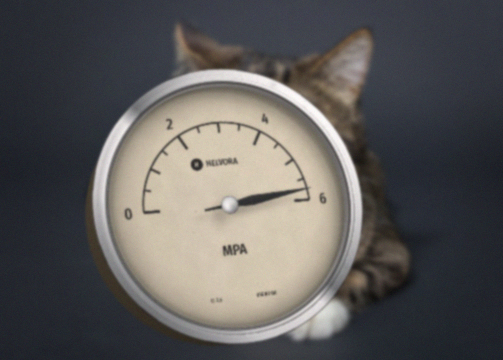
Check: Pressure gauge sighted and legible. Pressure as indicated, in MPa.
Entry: 5.75 MPa
